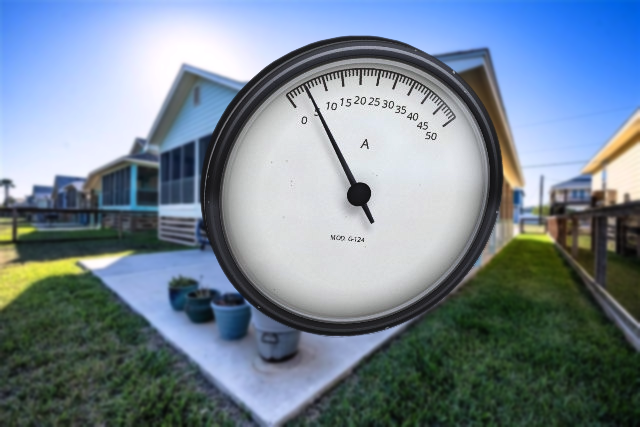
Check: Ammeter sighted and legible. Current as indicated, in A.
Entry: 5 A
